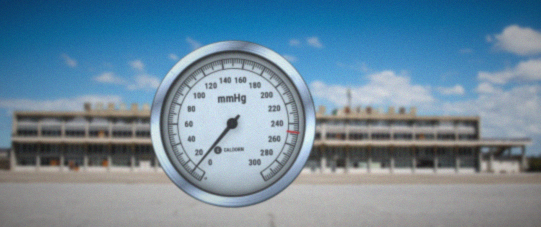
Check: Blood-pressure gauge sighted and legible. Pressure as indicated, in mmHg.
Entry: 10 mmHg
